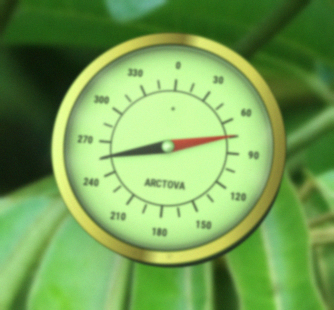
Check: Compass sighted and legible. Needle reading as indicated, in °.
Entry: 75 °
